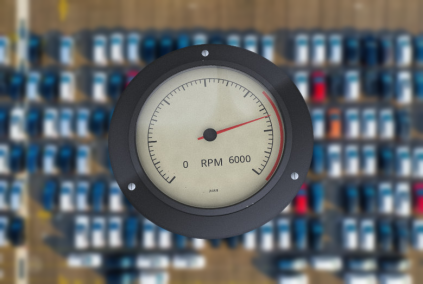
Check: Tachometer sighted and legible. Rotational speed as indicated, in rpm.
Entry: 4700 rpm
